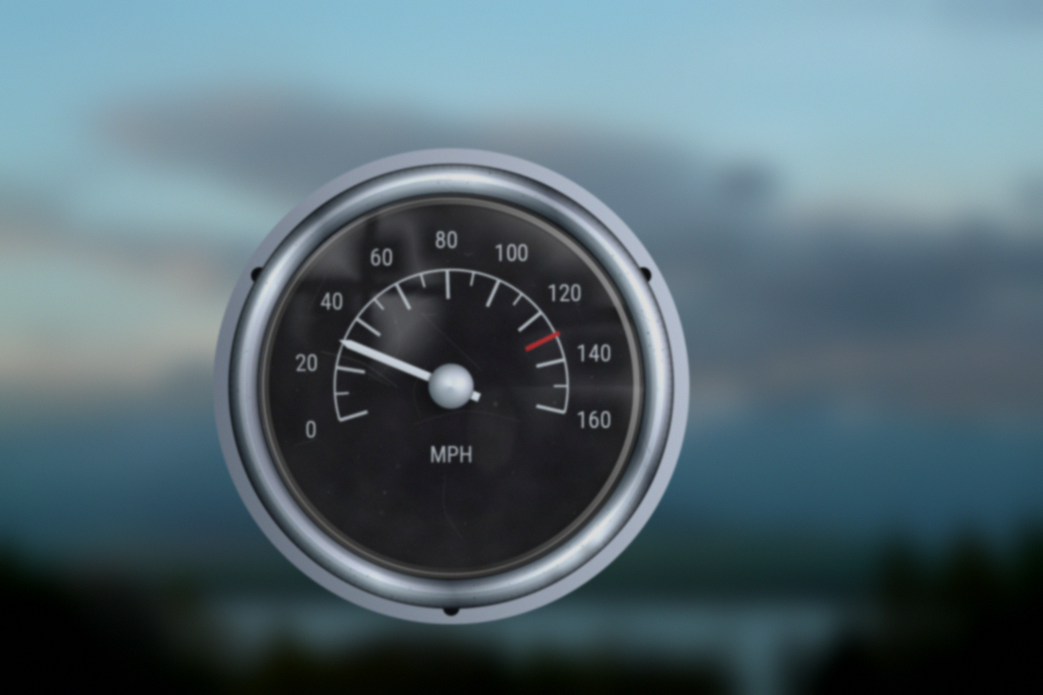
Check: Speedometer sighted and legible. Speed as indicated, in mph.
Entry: 30 mph
